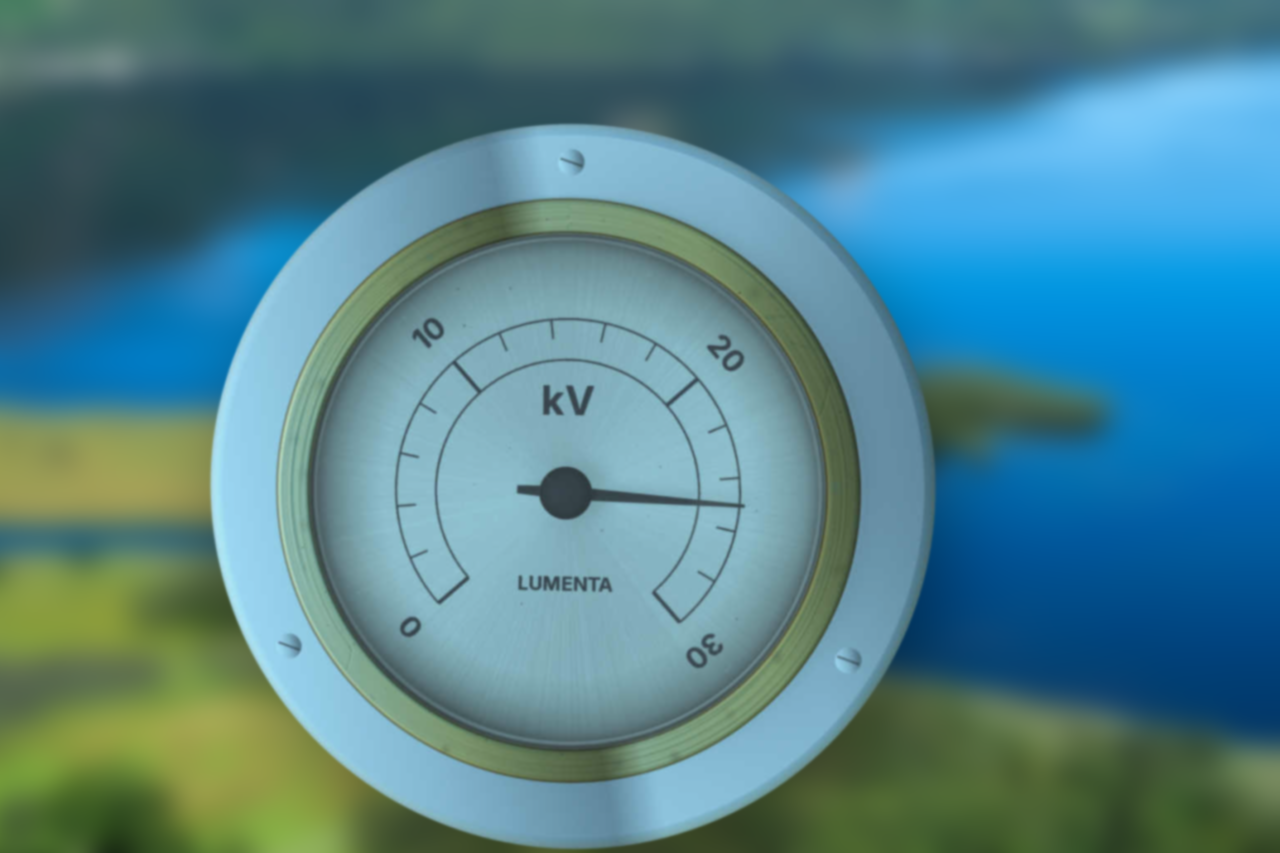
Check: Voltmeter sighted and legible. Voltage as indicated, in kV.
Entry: 25 kV
